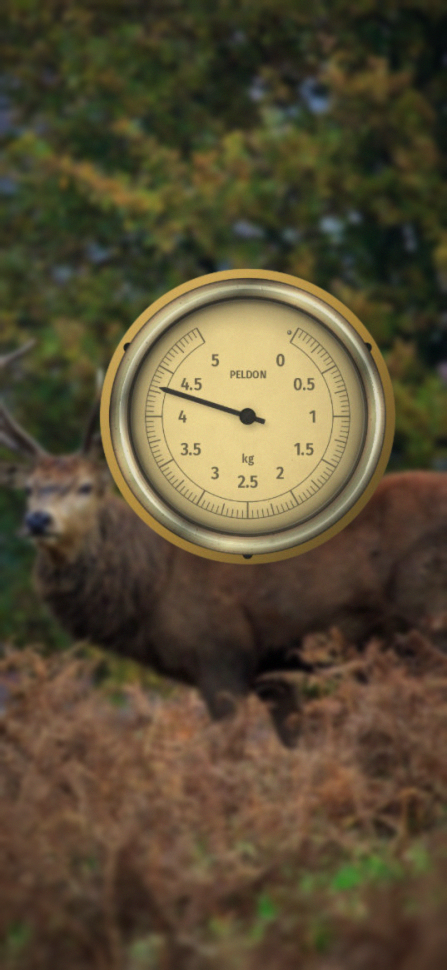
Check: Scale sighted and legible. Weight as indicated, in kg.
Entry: 4.3 kg
